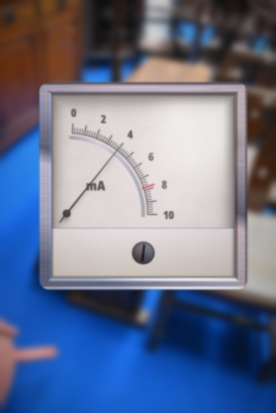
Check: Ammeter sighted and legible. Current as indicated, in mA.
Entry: 4 mA
